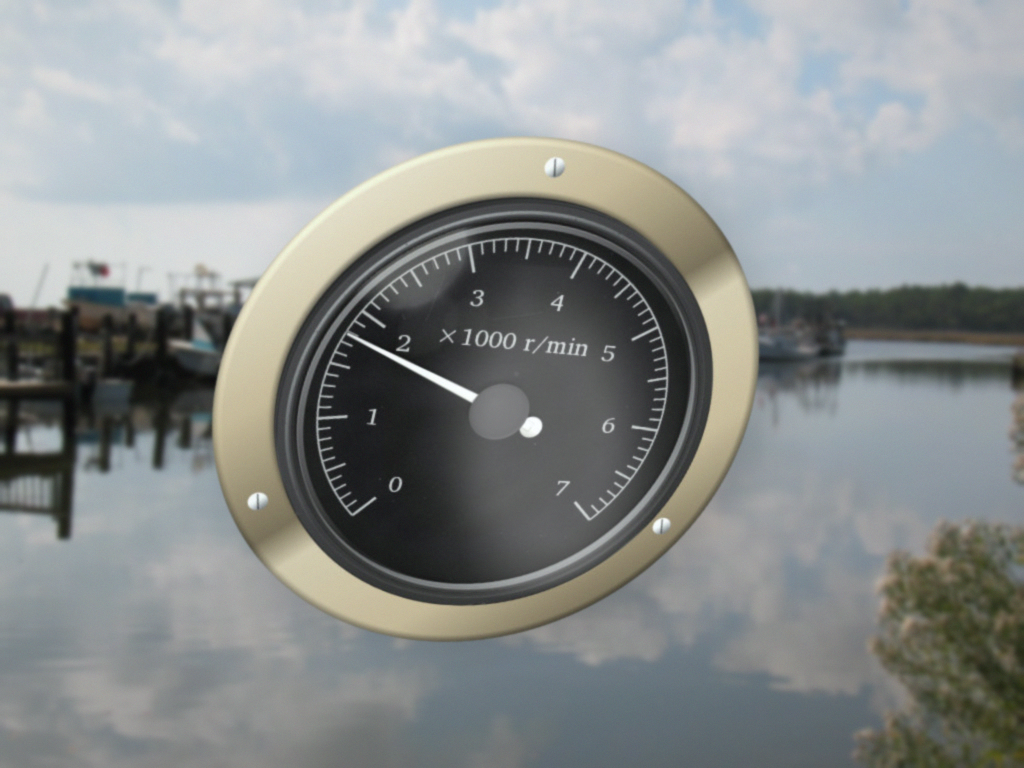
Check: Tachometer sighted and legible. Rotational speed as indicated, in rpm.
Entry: 1800 rpm
